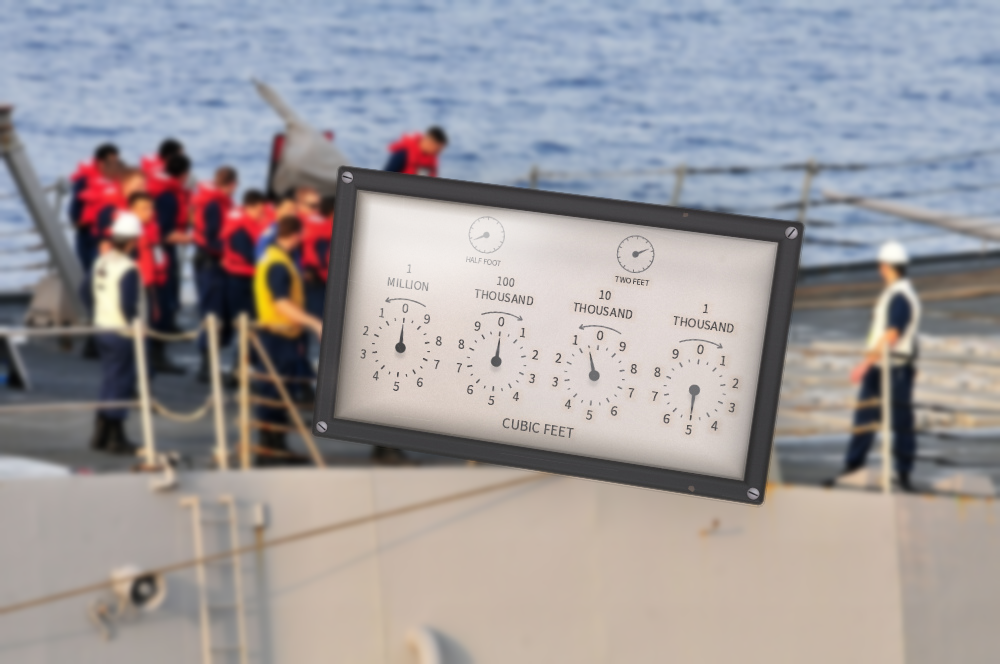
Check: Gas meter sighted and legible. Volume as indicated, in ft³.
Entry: 500 ft³
